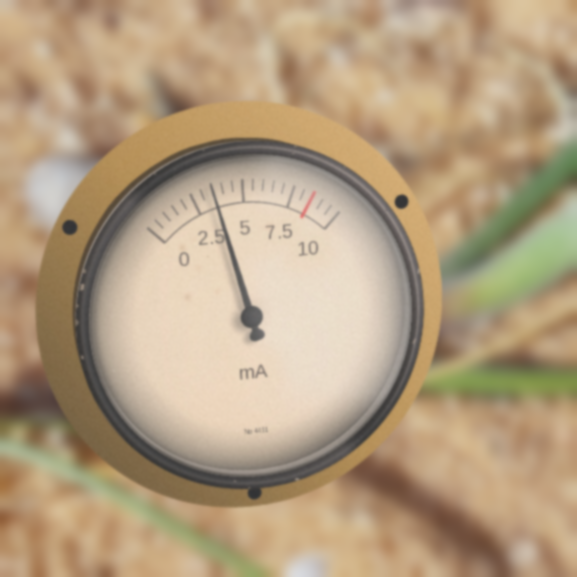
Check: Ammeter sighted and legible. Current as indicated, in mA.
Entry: 3.5 mA
